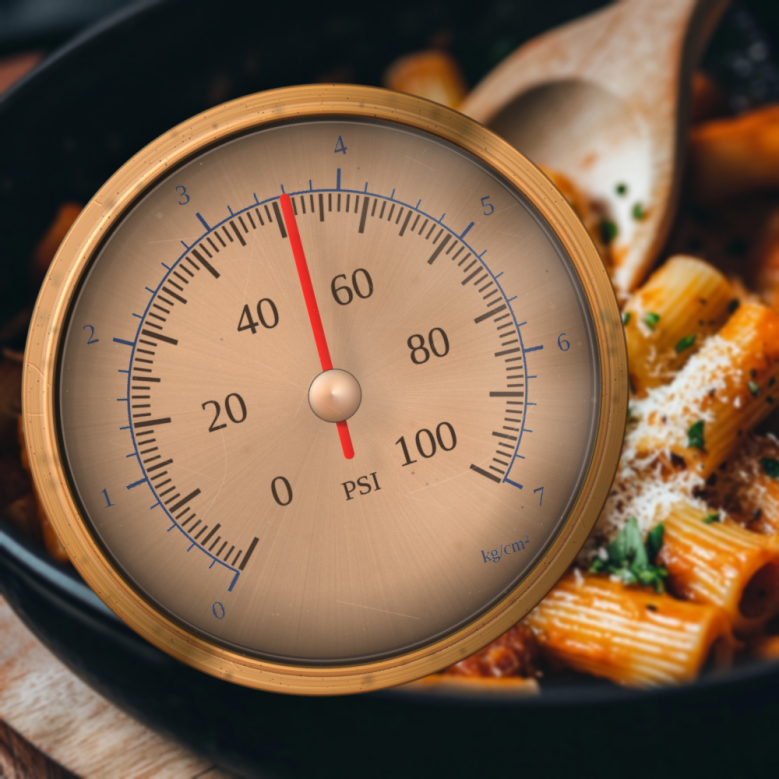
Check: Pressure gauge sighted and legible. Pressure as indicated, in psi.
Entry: 51 psi
